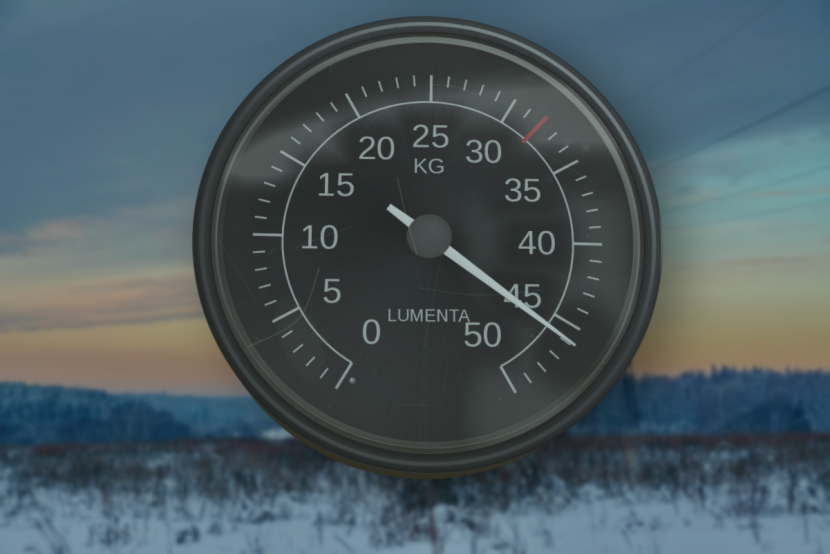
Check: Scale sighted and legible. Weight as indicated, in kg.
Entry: 46 kg
